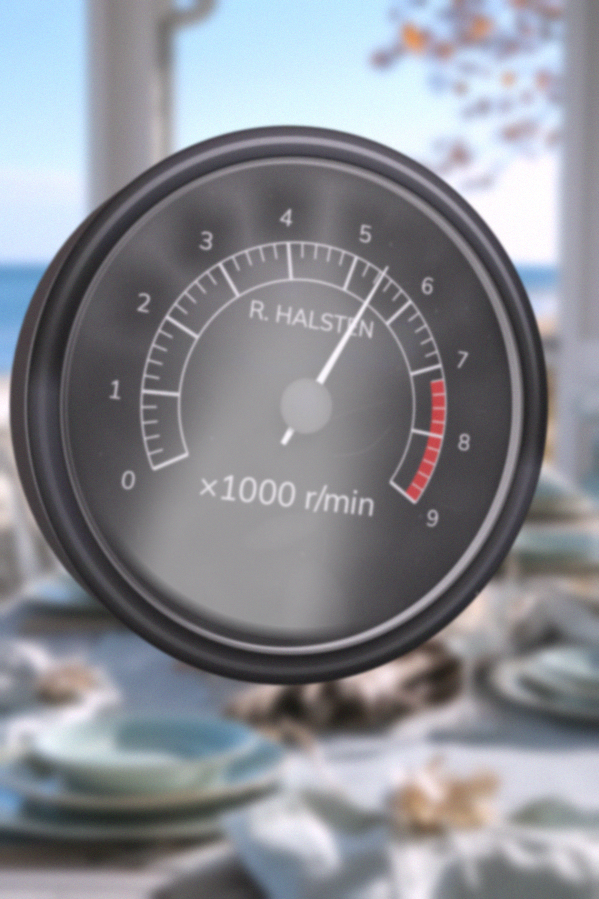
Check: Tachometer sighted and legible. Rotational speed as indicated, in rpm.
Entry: 5400 rpm
